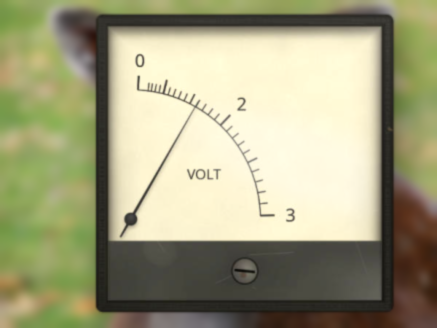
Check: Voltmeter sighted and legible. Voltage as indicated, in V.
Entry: 1.6 V
